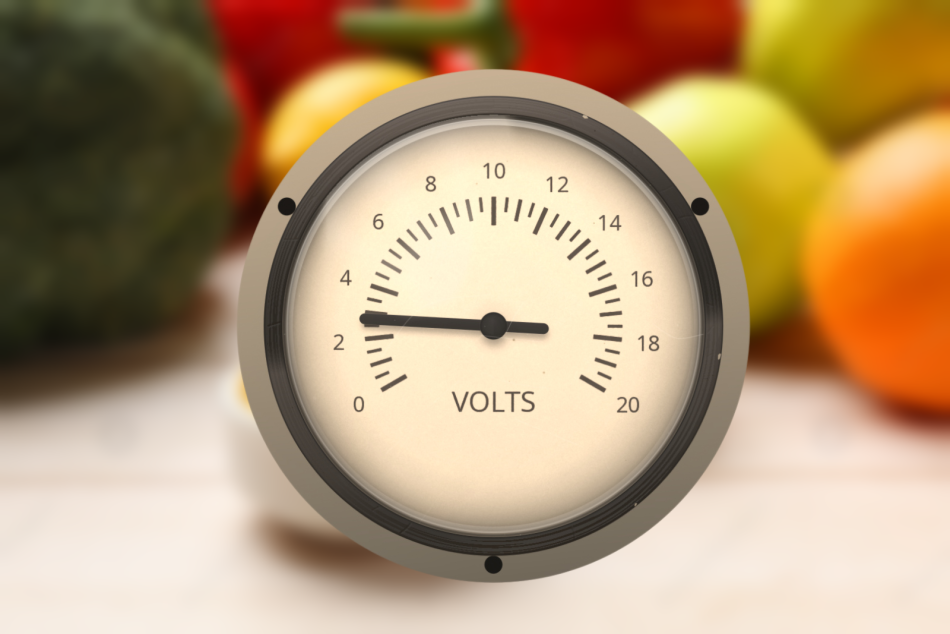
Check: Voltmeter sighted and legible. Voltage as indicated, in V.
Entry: 2.75 V
